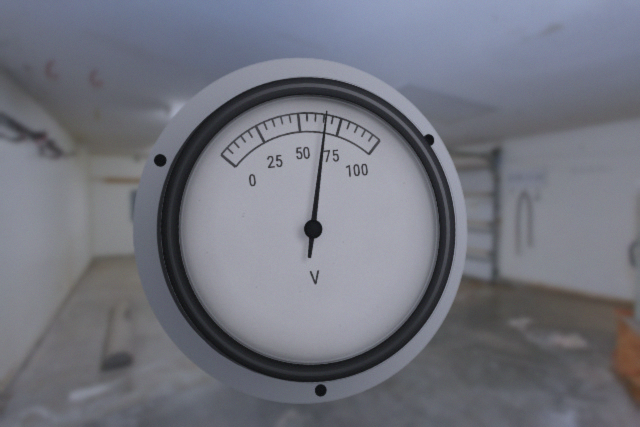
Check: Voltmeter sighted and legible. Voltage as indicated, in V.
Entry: 65 V
